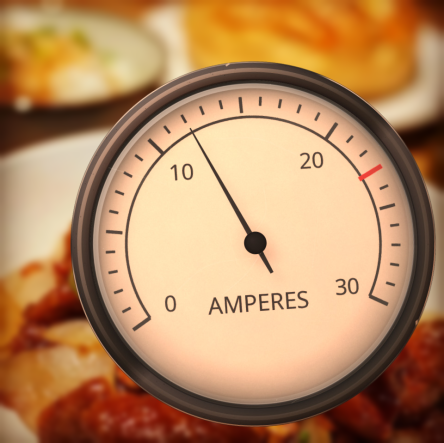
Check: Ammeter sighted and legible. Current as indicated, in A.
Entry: 12 A
